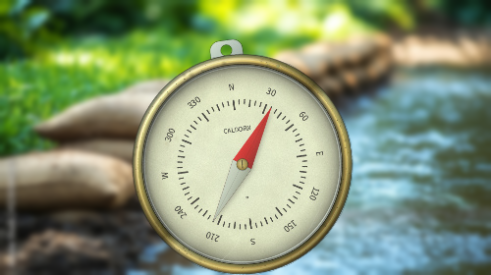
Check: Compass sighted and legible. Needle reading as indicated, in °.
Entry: 35 °
